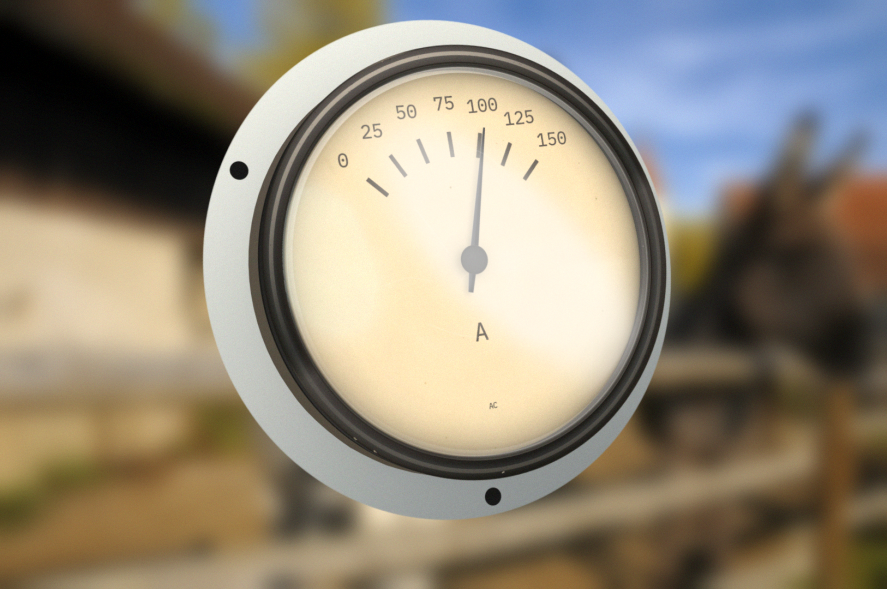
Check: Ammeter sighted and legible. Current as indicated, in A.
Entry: 100 A
